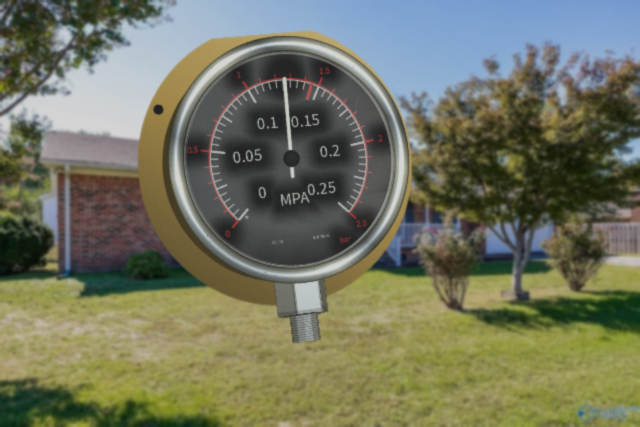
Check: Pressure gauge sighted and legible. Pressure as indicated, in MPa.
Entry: 0.125 MPa
